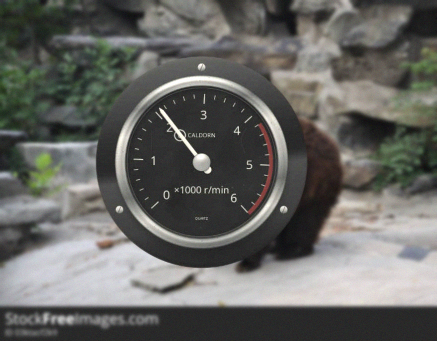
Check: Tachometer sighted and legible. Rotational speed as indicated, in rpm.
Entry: 2100 rpm
